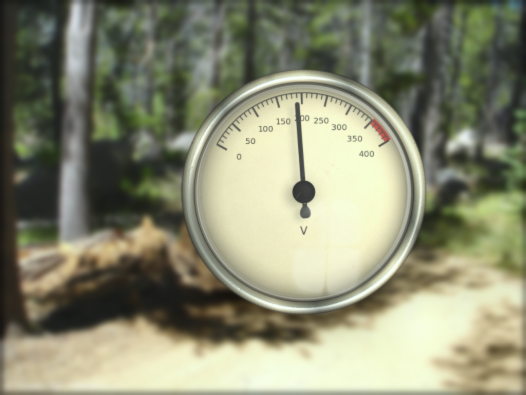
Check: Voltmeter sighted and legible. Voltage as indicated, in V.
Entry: 190 V
